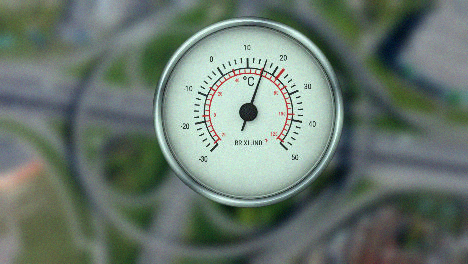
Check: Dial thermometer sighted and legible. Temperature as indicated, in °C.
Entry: 16 °C
